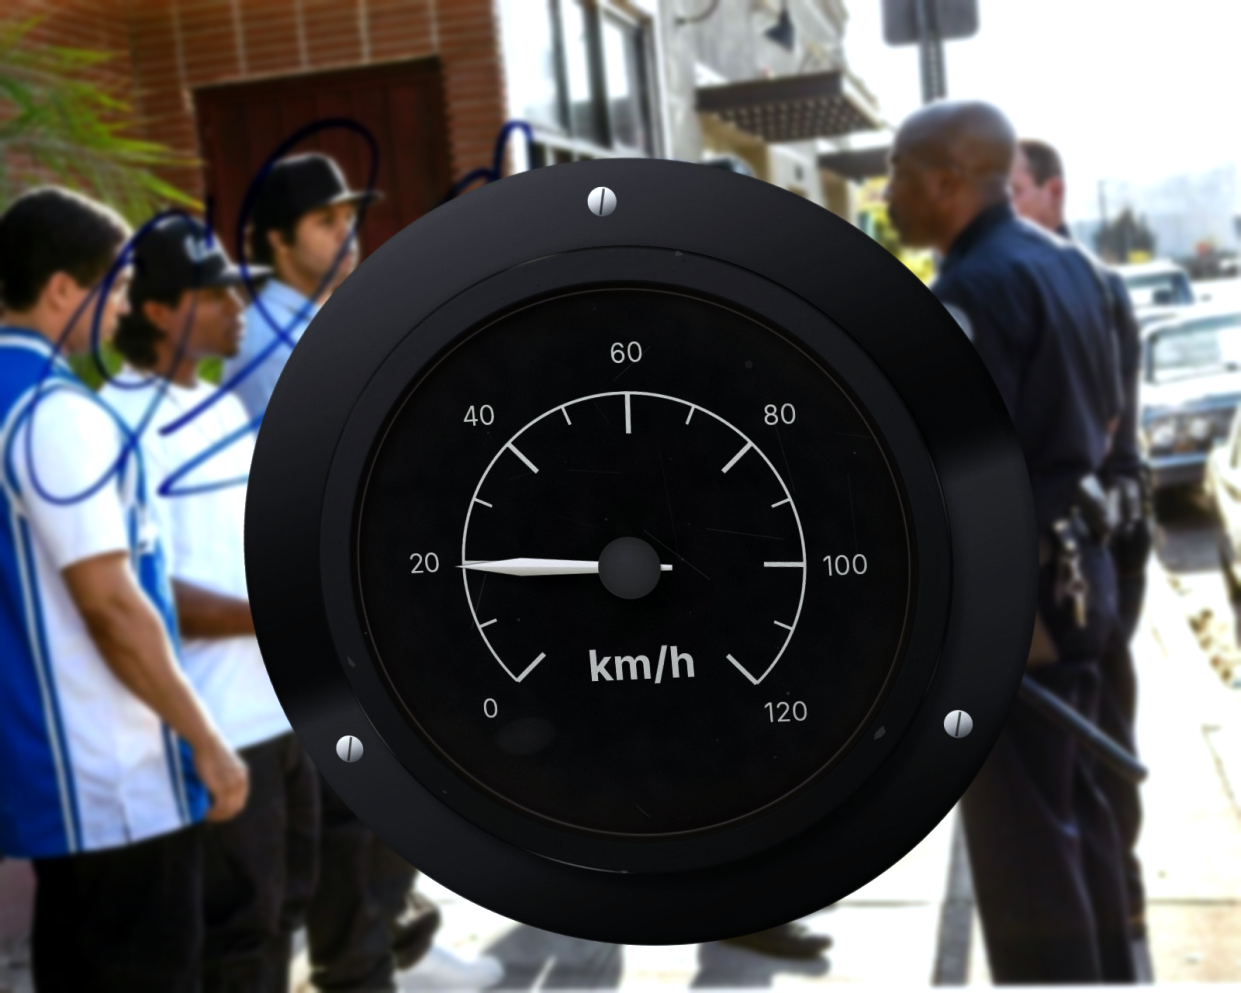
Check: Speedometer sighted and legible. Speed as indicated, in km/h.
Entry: 20 km/h
